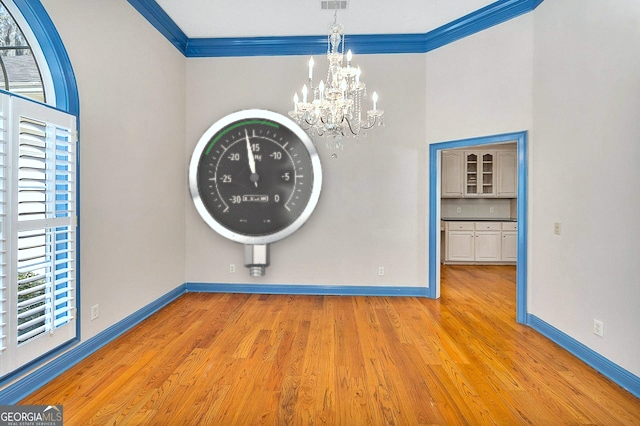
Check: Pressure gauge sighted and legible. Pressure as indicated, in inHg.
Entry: -16 inHg
